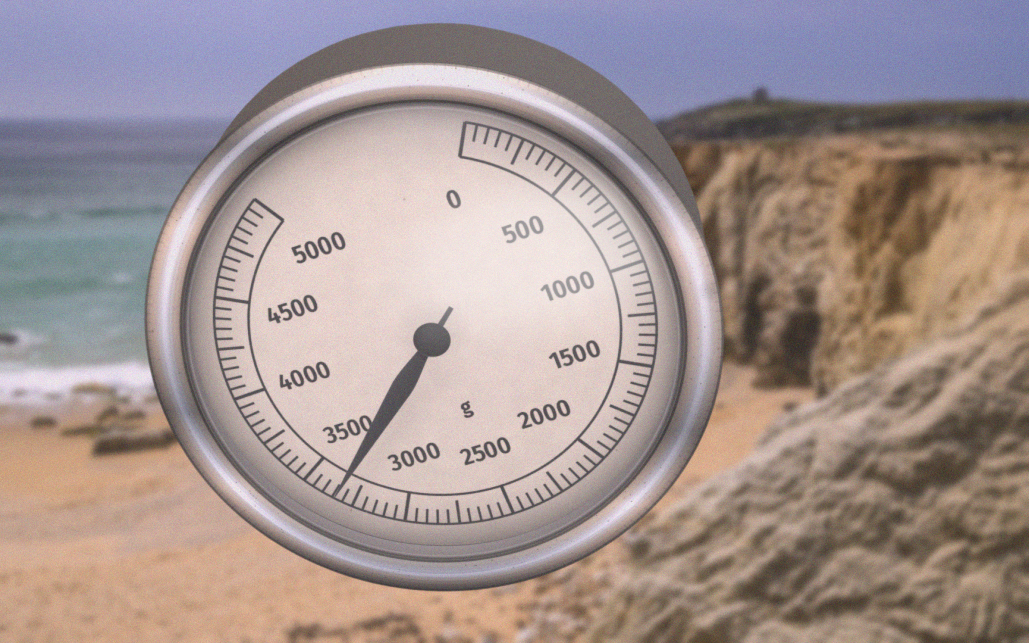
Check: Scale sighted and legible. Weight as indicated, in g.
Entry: 3350 g
